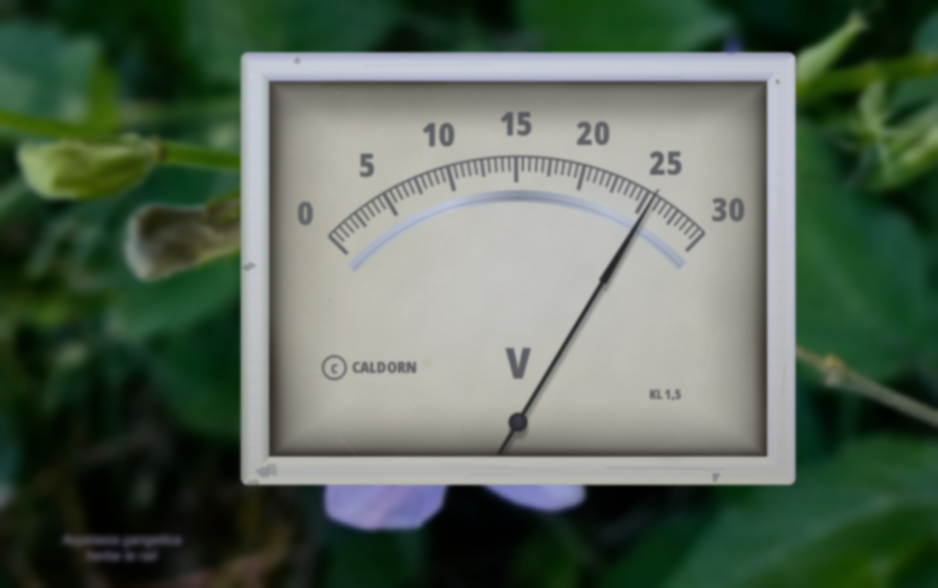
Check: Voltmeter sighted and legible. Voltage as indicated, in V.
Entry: 25.5 V
